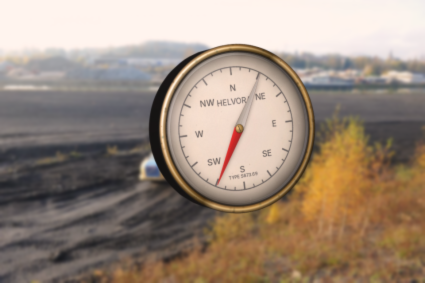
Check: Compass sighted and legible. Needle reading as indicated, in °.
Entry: 210 °
